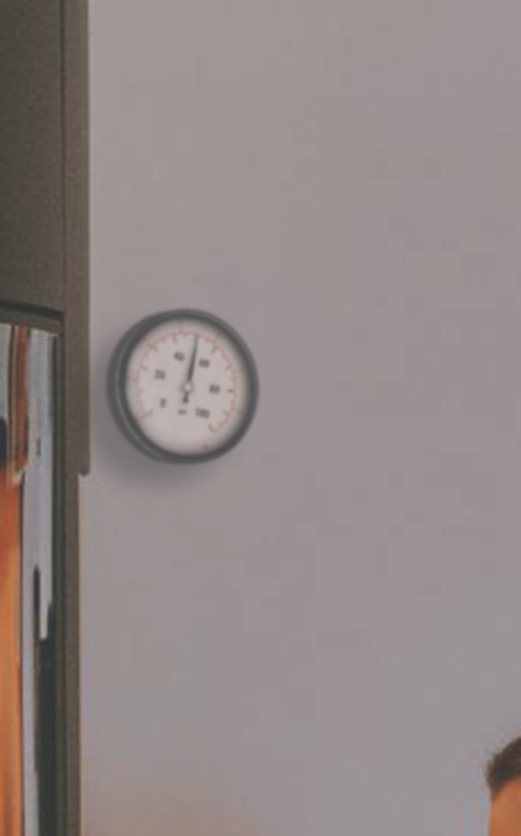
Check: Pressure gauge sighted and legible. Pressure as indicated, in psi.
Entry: 50 psi
